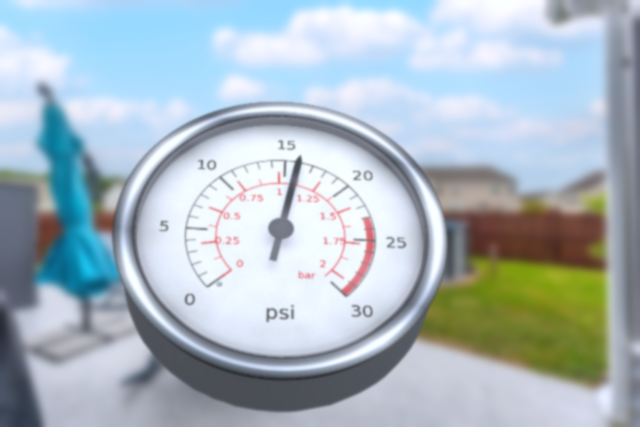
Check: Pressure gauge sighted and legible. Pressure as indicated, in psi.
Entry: 16 psi
